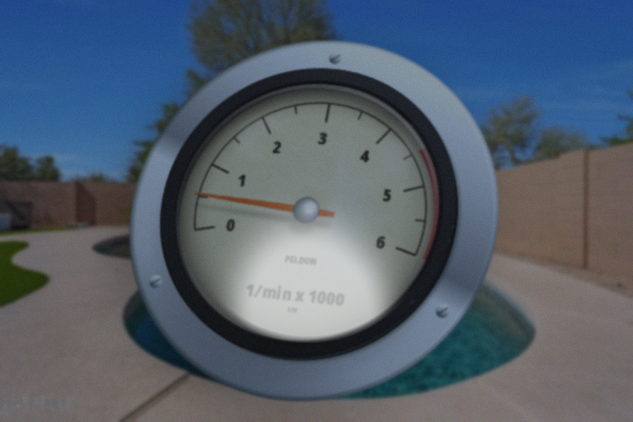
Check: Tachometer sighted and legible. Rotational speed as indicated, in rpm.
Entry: 500 rpm
